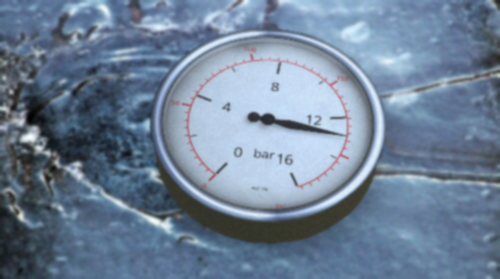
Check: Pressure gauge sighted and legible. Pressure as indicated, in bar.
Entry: 13 bar
